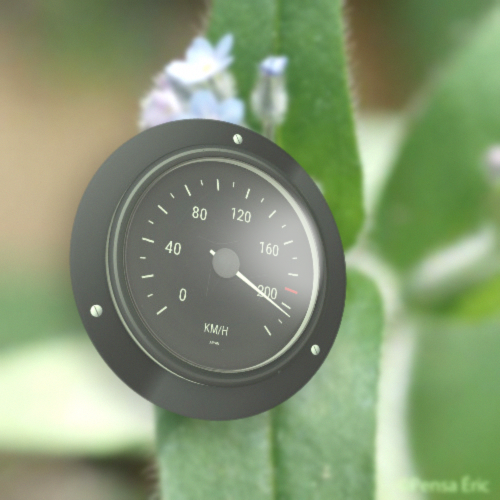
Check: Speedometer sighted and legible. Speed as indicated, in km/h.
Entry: 205 km/h
